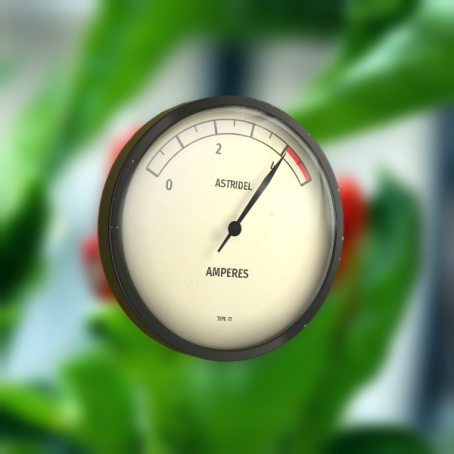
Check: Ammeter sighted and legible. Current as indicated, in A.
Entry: 4 A
